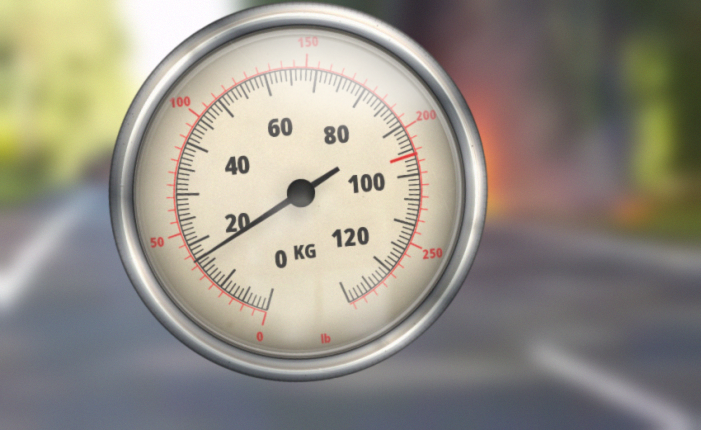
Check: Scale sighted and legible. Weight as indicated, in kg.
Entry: 17 kg
